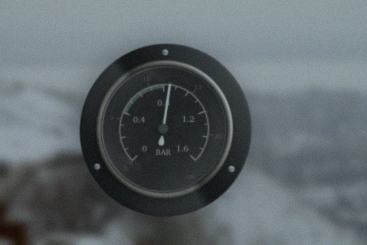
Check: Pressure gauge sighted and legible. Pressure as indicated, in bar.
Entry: 0.85 bar
